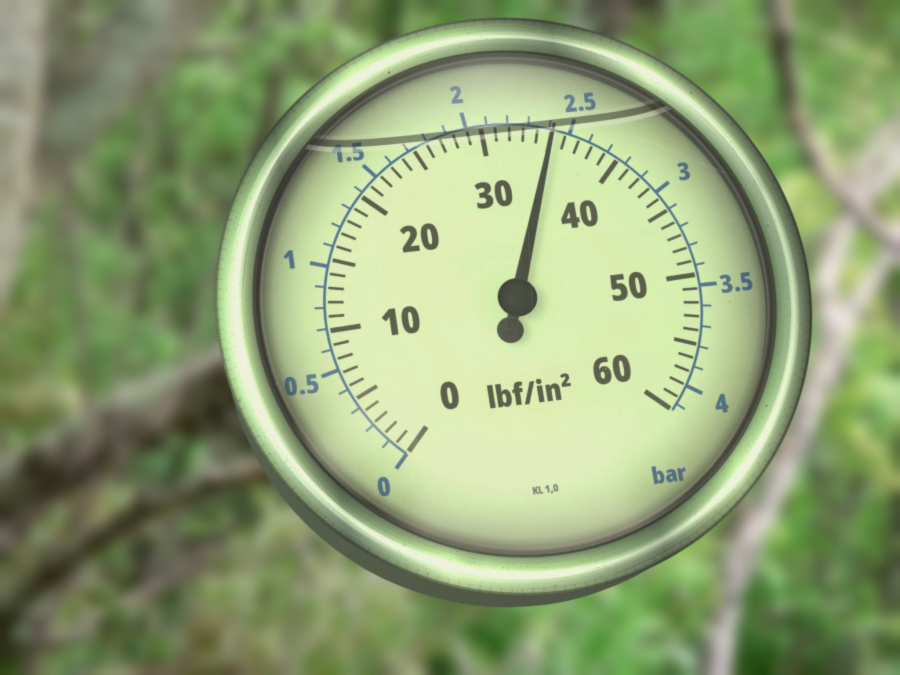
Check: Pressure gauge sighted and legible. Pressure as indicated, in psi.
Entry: 35 psi
